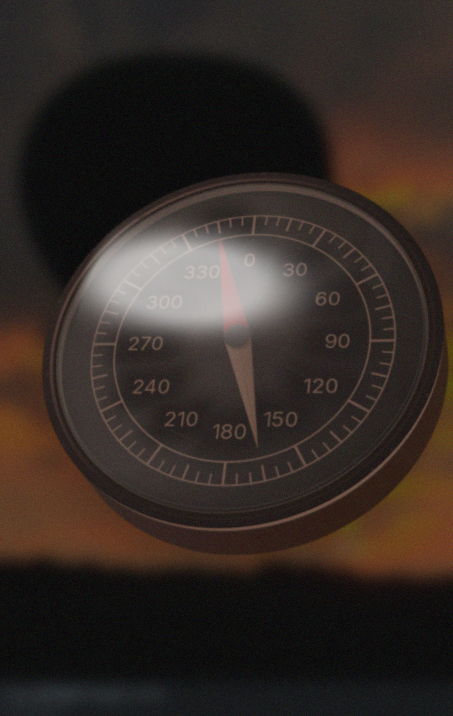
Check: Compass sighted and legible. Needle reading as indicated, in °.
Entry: 345 °
